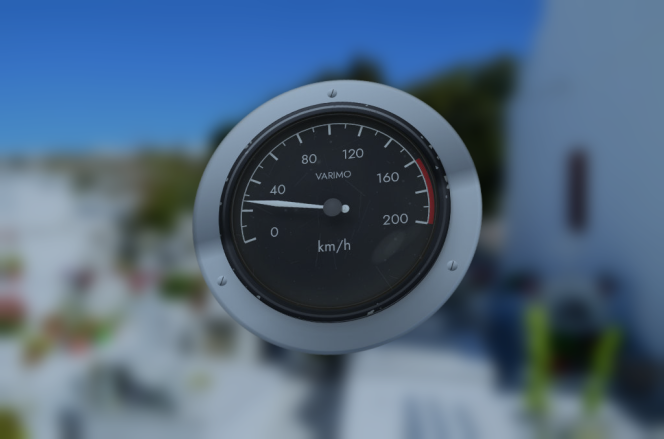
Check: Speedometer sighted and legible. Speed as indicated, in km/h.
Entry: 25 km/h
